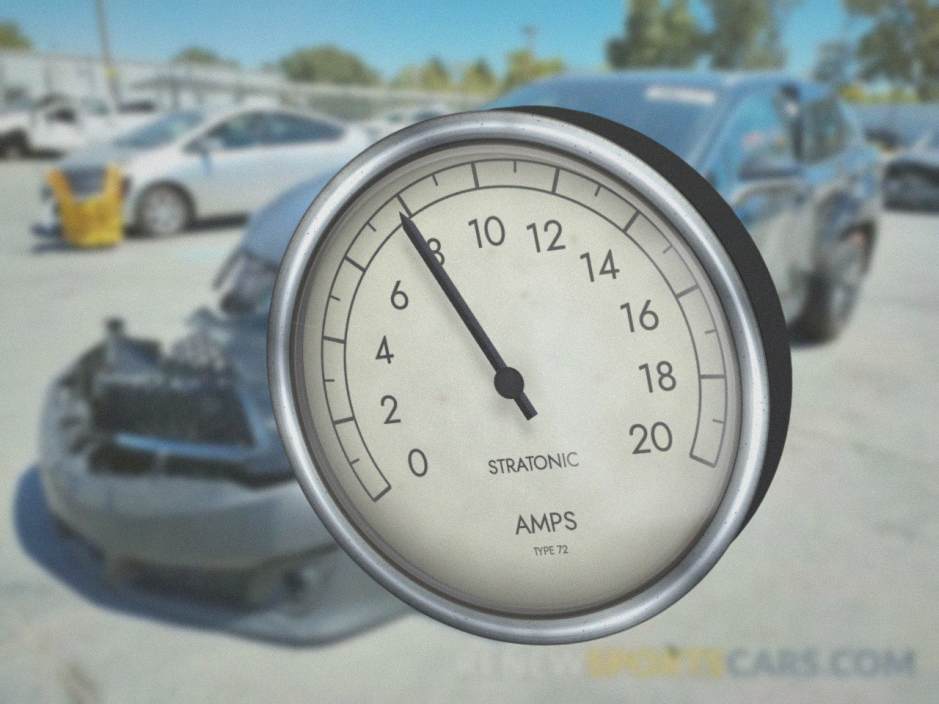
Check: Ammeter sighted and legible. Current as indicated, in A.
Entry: 8 A
